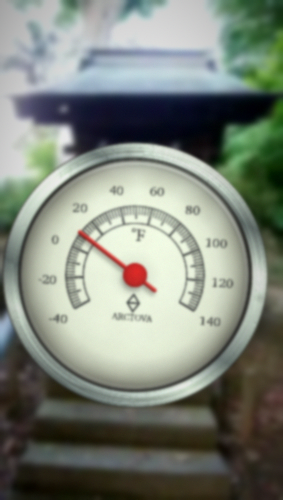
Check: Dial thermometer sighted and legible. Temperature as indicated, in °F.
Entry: 10 °F
